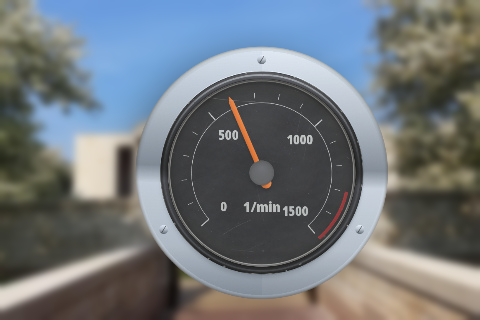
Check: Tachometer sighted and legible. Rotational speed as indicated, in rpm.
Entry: 600 rpm
